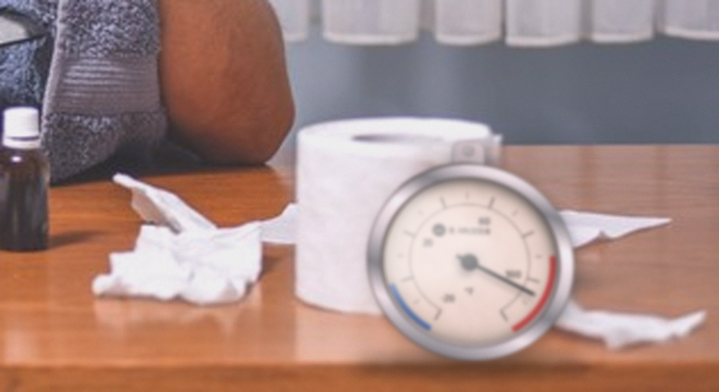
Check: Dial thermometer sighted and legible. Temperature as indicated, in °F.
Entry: 105 °F
